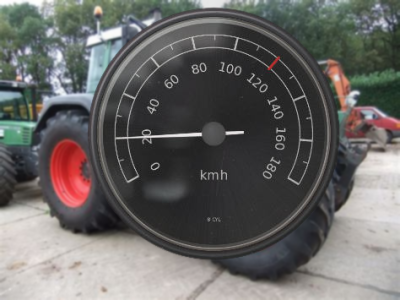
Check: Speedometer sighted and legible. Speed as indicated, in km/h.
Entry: 20 km/h
